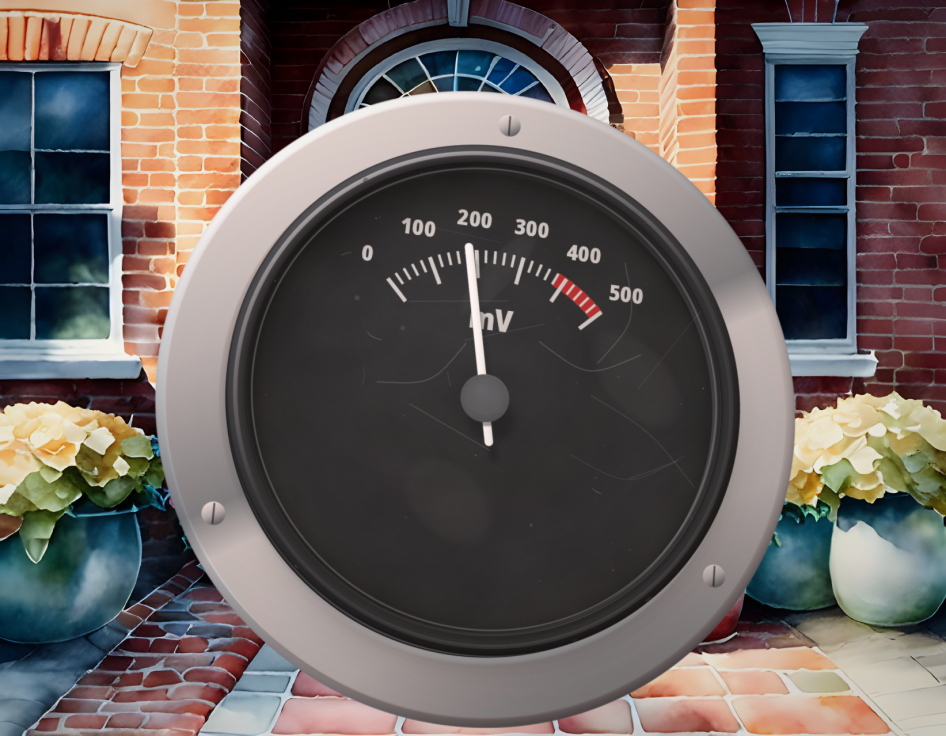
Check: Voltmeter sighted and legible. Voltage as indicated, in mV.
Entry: 180 mV
